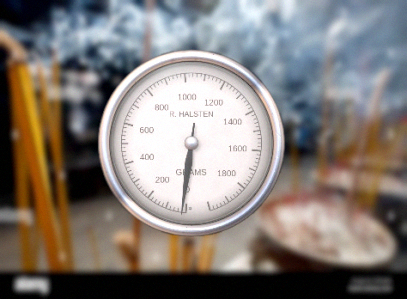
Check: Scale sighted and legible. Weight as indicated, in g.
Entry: 20 g
